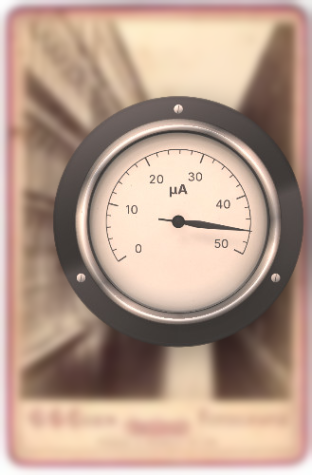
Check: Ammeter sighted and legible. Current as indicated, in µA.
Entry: 46 µA
